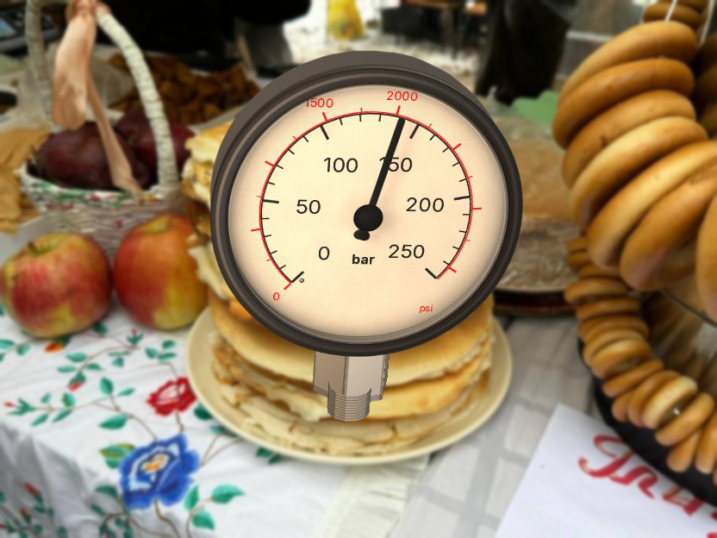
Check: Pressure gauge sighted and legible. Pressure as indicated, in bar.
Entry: 140 bar
